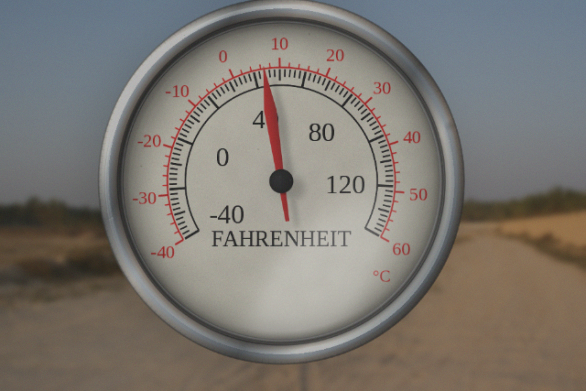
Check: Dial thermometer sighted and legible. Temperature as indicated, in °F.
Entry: 44 °F
